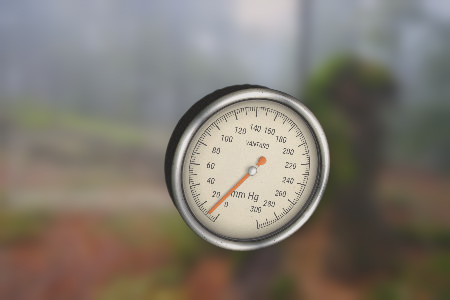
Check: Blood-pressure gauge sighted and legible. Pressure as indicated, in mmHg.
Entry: 10 mmHg
